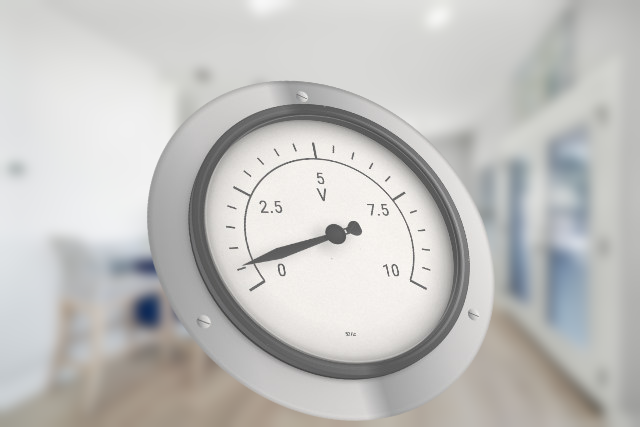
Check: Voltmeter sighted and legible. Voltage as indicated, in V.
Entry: 0.5 V
